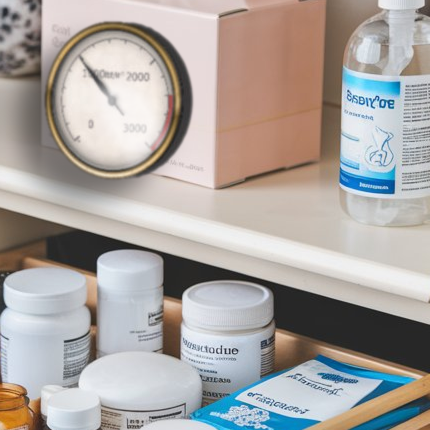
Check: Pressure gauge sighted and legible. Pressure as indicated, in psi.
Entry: 1000 psi
